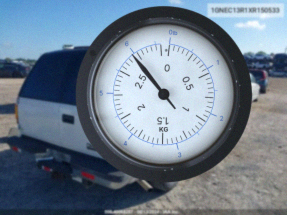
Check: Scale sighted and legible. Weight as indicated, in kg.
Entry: 2.7 kg
